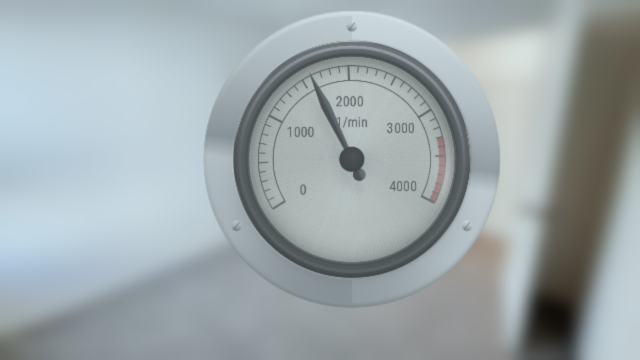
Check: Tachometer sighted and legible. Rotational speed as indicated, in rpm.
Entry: 1600 rpm
